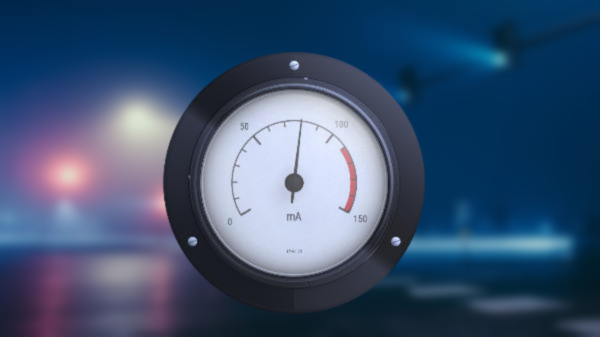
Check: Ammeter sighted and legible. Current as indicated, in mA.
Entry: 80 mA
